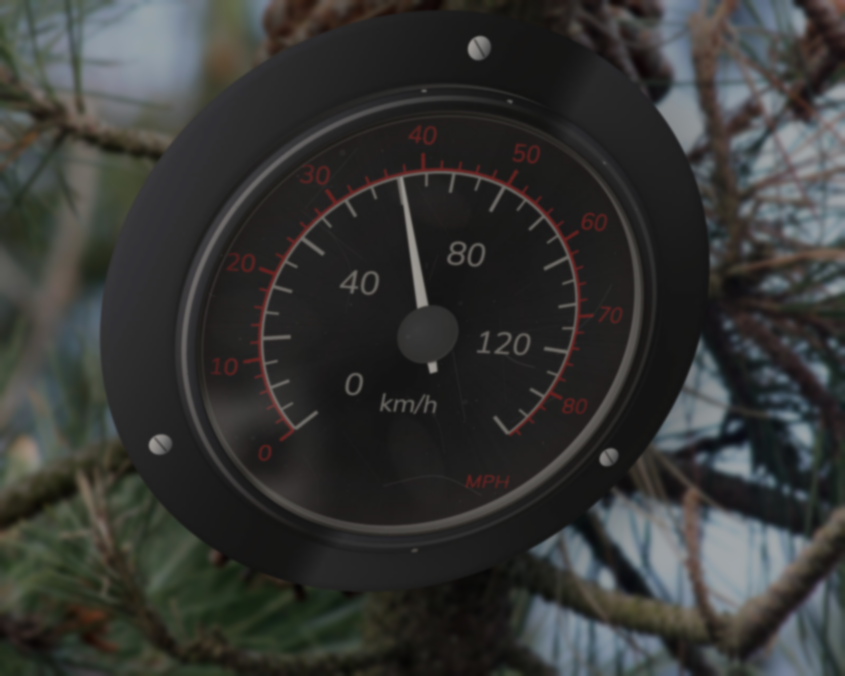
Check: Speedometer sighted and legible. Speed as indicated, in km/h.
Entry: 60 km/h
